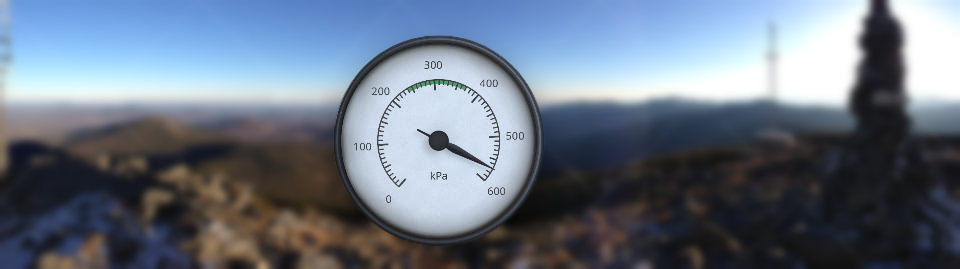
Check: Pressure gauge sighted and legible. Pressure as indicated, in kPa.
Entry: 570 kPa
